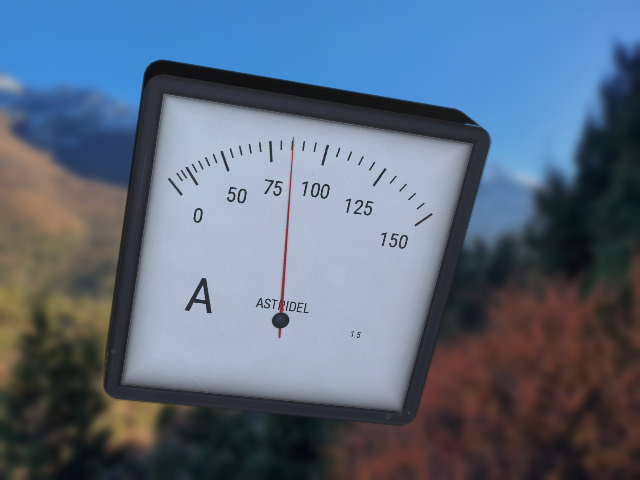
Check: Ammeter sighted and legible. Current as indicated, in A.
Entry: 85 A
